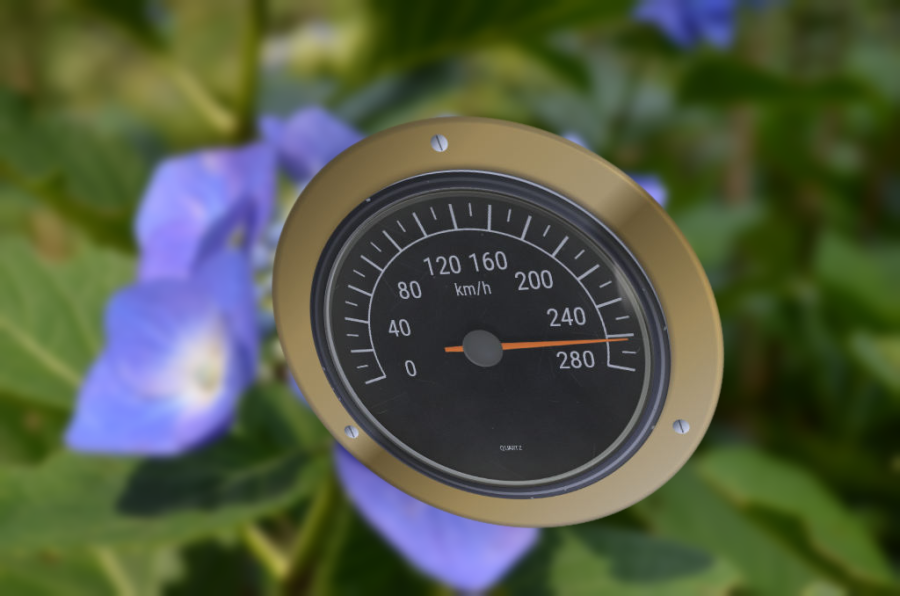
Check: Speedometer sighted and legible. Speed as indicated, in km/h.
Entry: 260 km/h
